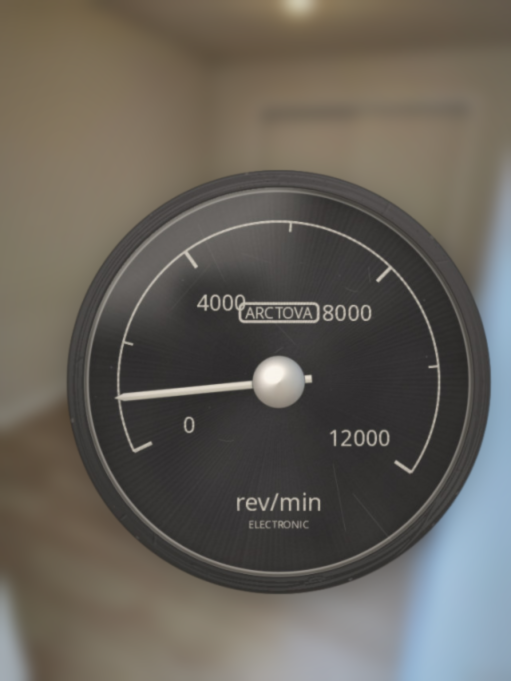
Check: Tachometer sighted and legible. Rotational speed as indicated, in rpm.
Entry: 1000 rpm
